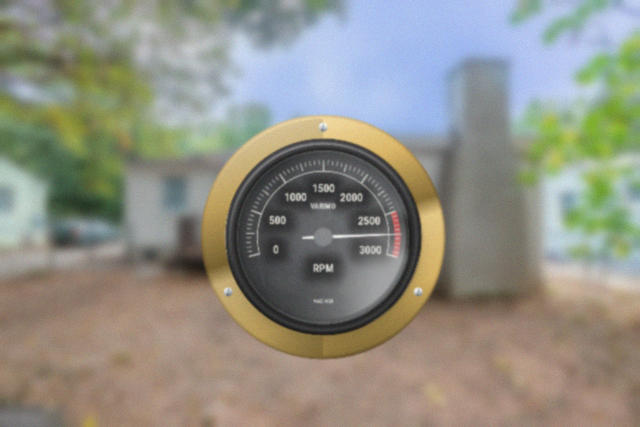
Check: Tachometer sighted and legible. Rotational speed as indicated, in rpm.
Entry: 2750 rpm
